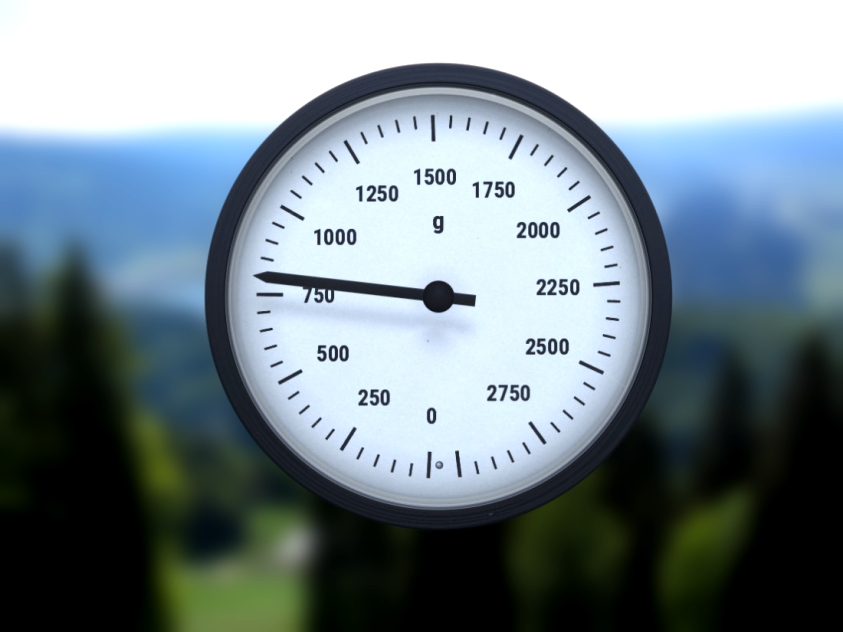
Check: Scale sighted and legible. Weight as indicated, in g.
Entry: 800 g
